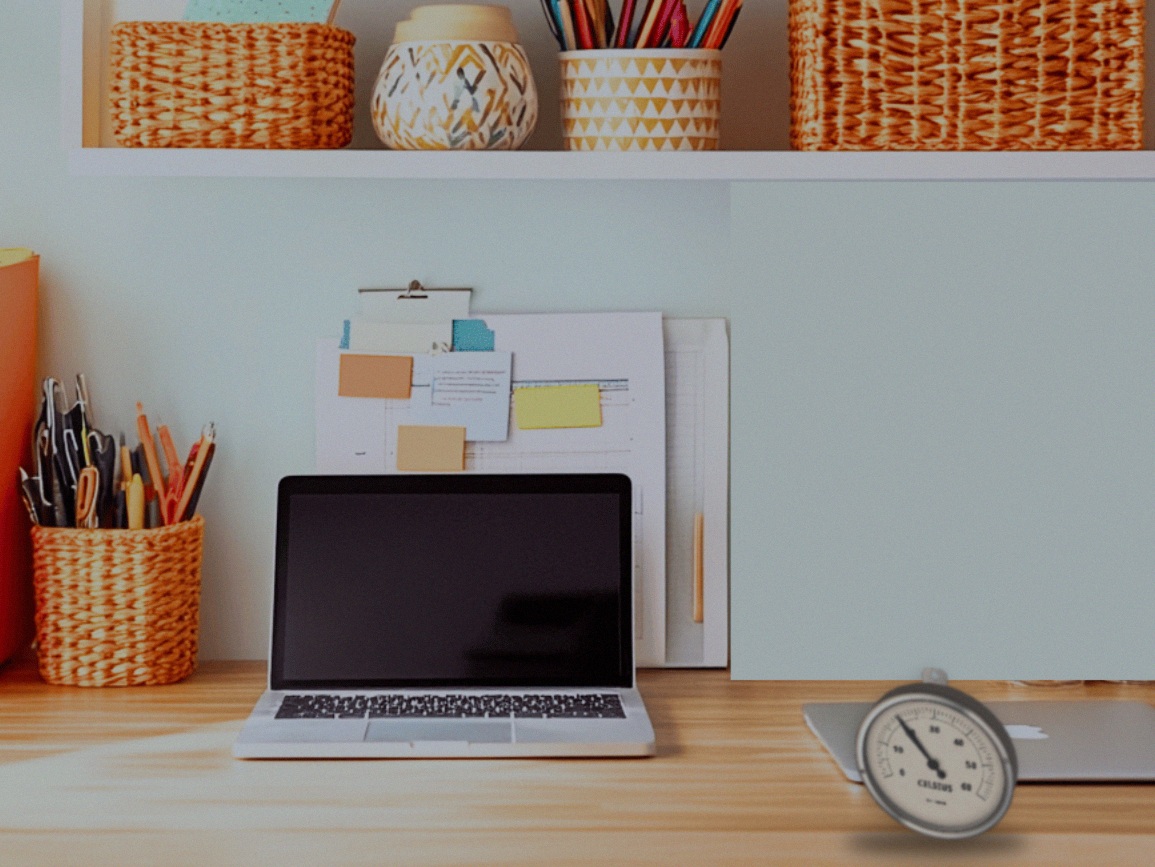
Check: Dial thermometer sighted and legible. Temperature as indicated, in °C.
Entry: 20 °C
